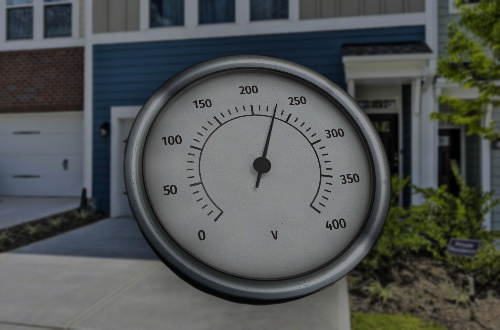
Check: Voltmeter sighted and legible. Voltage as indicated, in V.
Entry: 230 V
